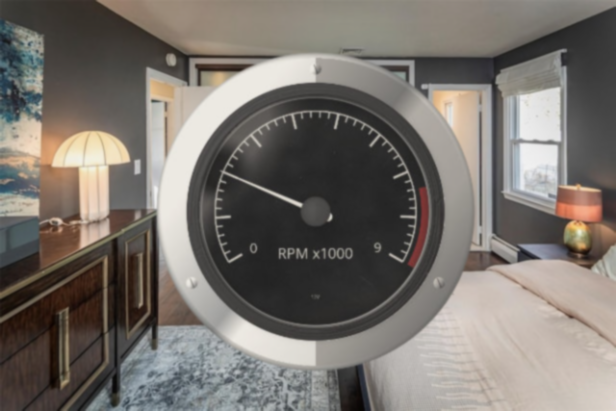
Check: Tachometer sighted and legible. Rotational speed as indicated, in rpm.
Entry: 2000 rpm
